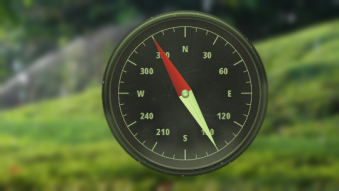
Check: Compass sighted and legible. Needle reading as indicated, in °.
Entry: 330 °
